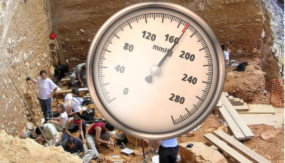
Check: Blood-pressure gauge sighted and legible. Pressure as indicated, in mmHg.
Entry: 170 mmHg
